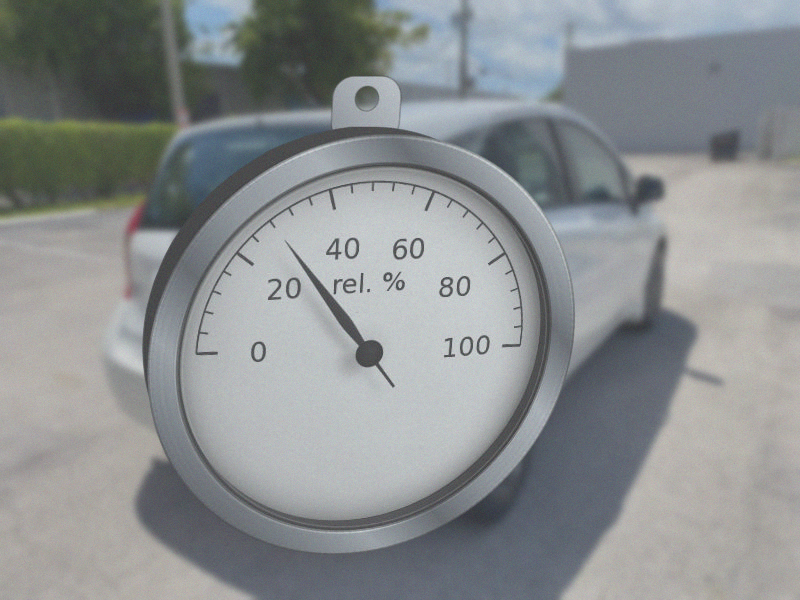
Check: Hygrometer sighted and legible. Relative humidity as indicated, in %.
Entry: 28 %
